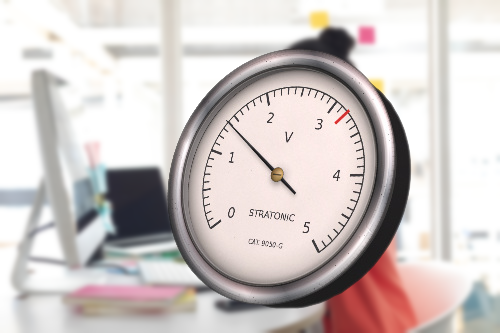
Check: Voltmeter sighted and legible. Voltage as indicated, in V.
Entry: 1.4 V
